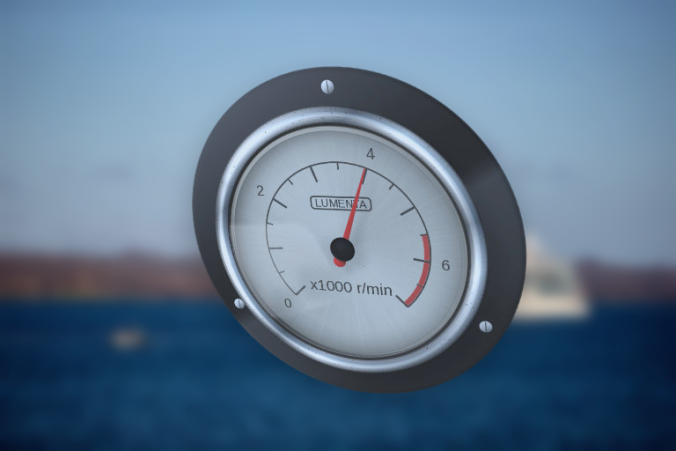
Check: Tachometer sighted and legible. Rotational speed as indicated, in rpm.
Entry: 4000 rpm
